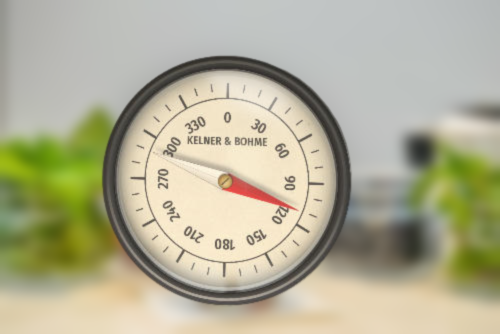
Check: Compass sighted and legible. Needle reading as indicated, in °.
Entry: 110 °
